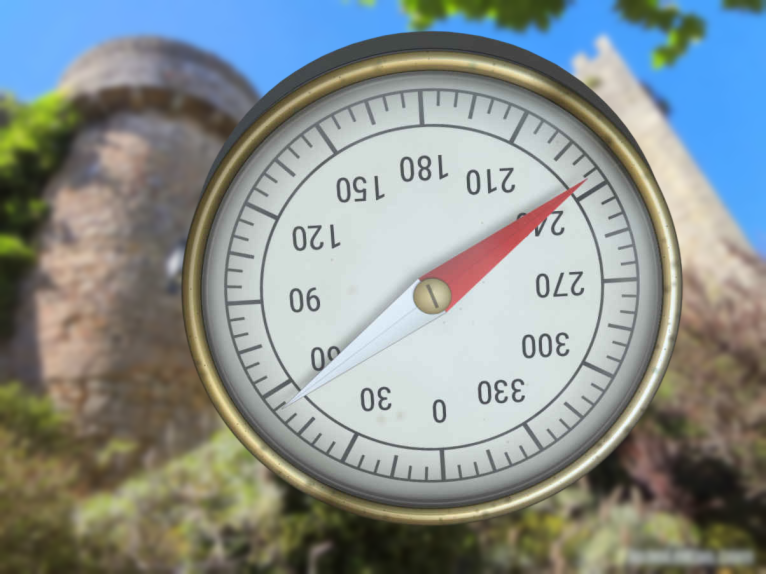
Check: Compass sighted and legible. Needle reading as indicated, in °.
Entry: 235 °
